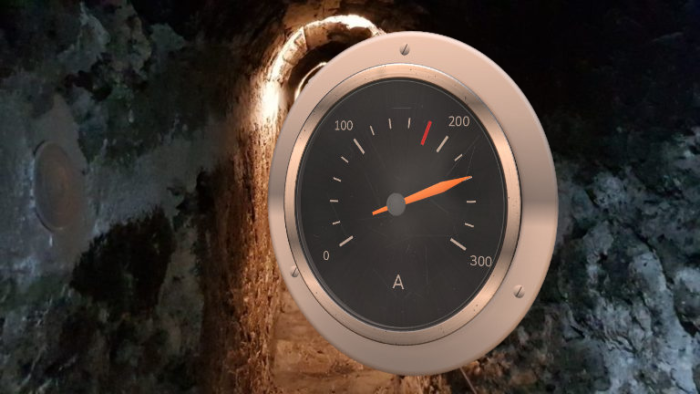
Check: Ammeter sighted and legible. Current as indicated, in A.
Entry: 240 A
